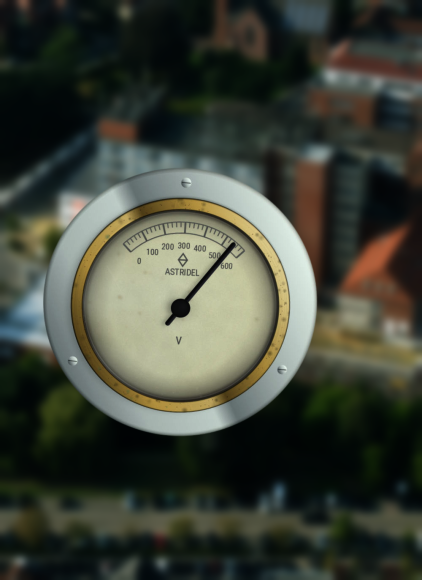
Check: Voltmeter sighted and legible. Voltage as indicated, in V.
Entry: 540 V
